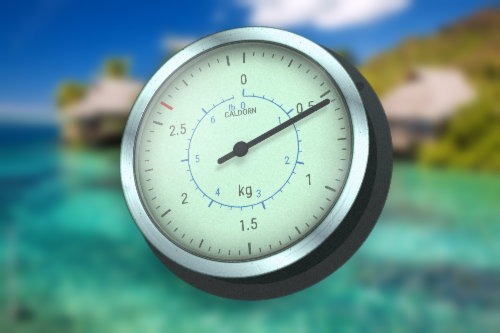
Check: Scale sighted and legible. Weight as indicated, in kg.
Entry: 0.55 kg
